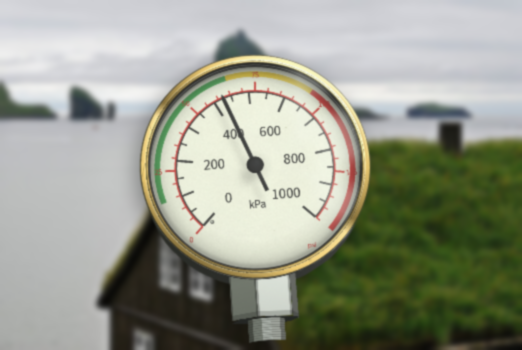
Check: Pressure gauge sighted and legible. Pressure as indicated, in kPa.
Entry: 425 kPa
